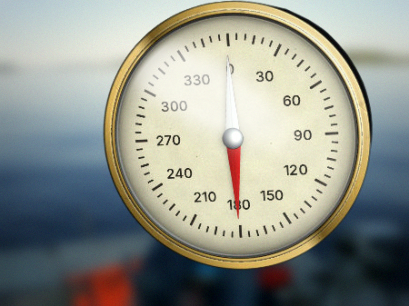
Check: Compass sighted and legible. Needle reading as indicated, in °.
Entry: 180 °
